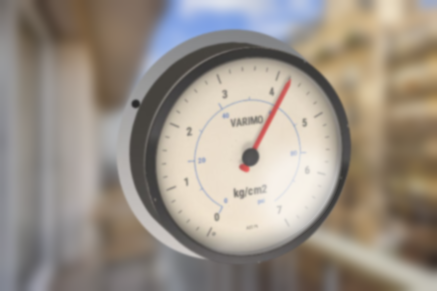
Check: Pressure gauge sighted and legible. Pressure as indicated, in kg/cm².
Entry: 4.2 kg/cm²
